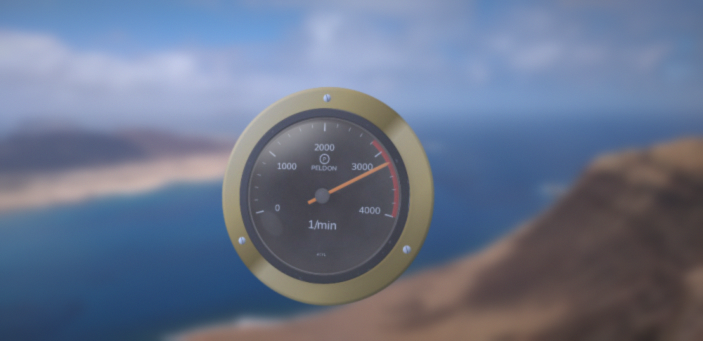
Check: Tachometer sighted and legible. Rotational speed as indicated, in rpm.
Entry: 3200 rpm
